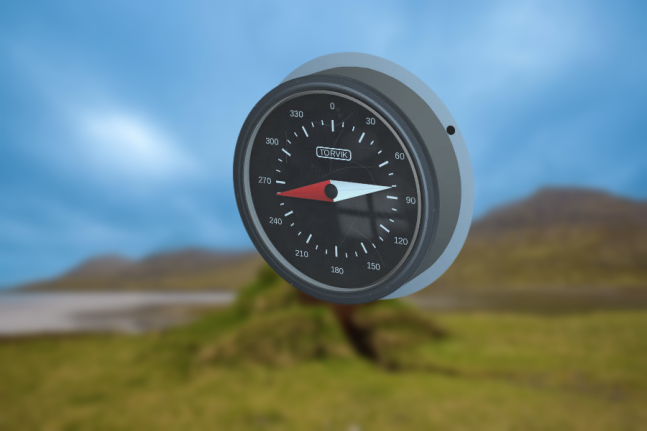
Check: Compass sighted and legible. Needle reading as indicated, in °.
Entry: 260 °
